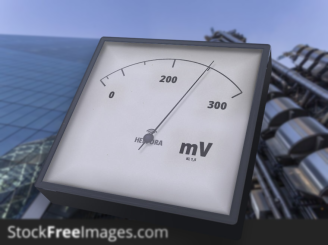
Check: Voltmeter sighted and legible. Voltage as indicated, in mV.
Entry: 250 mV
